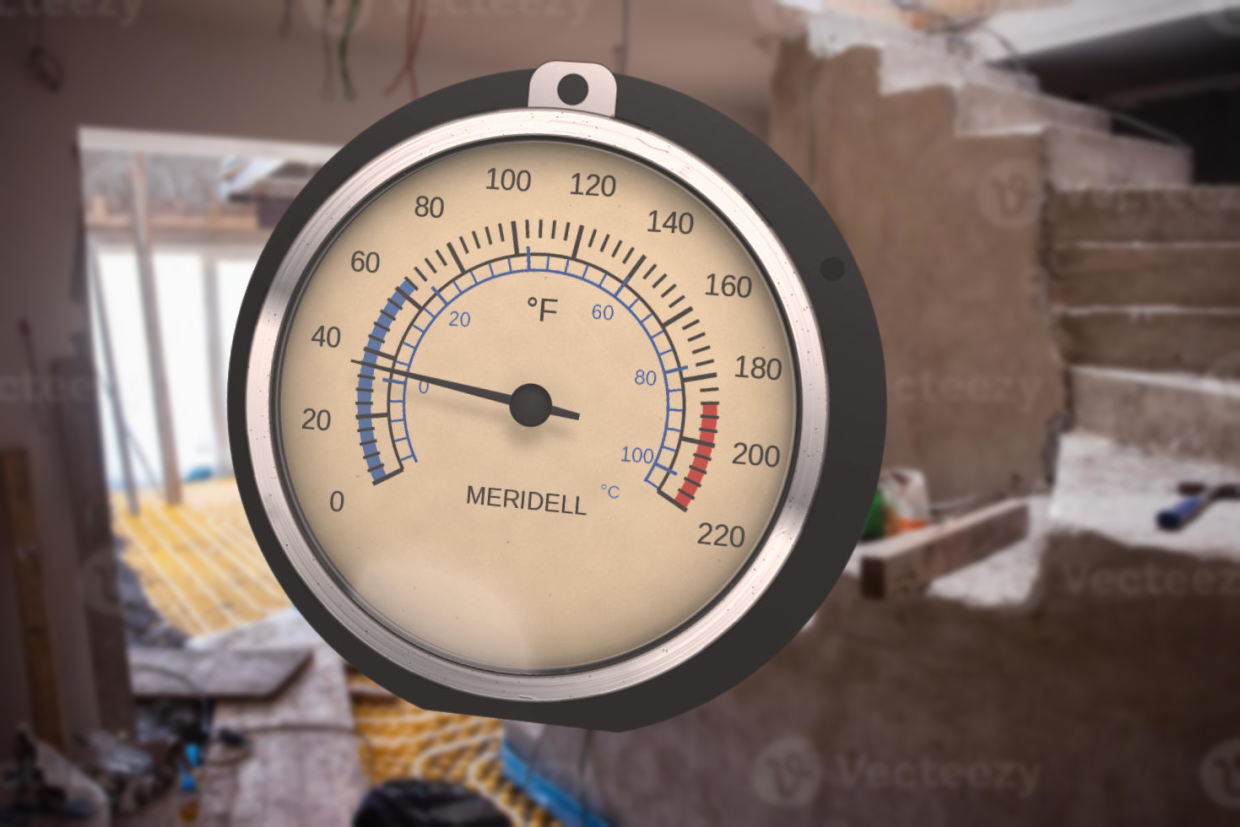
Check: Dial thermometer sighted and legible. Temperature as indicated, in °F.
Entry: 36 °F
